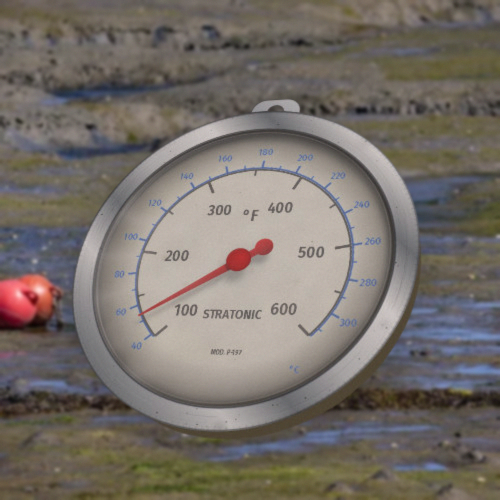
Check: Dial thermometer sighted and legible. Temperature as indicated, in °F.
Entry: 125 °F
